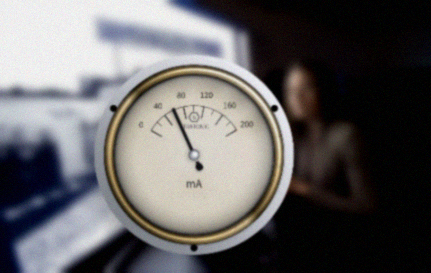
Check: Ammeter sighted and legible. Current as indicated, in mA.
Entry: 60 mA
